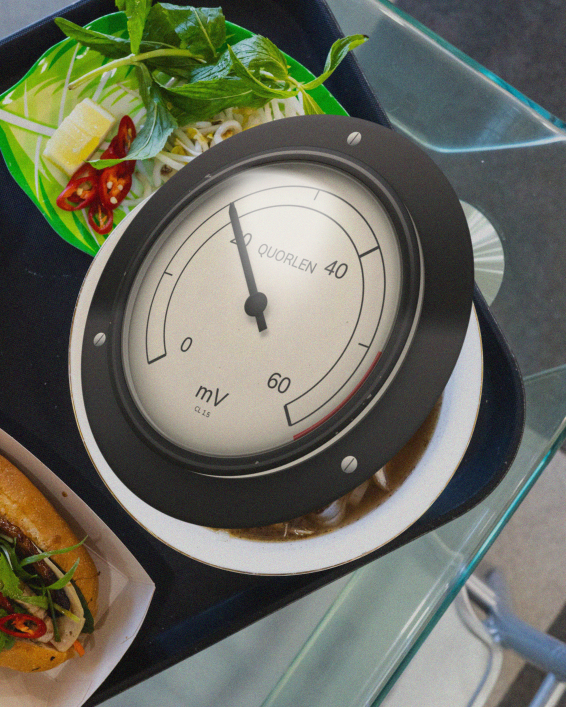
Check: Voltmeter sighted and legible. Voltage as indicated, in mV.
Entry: 20 mV
